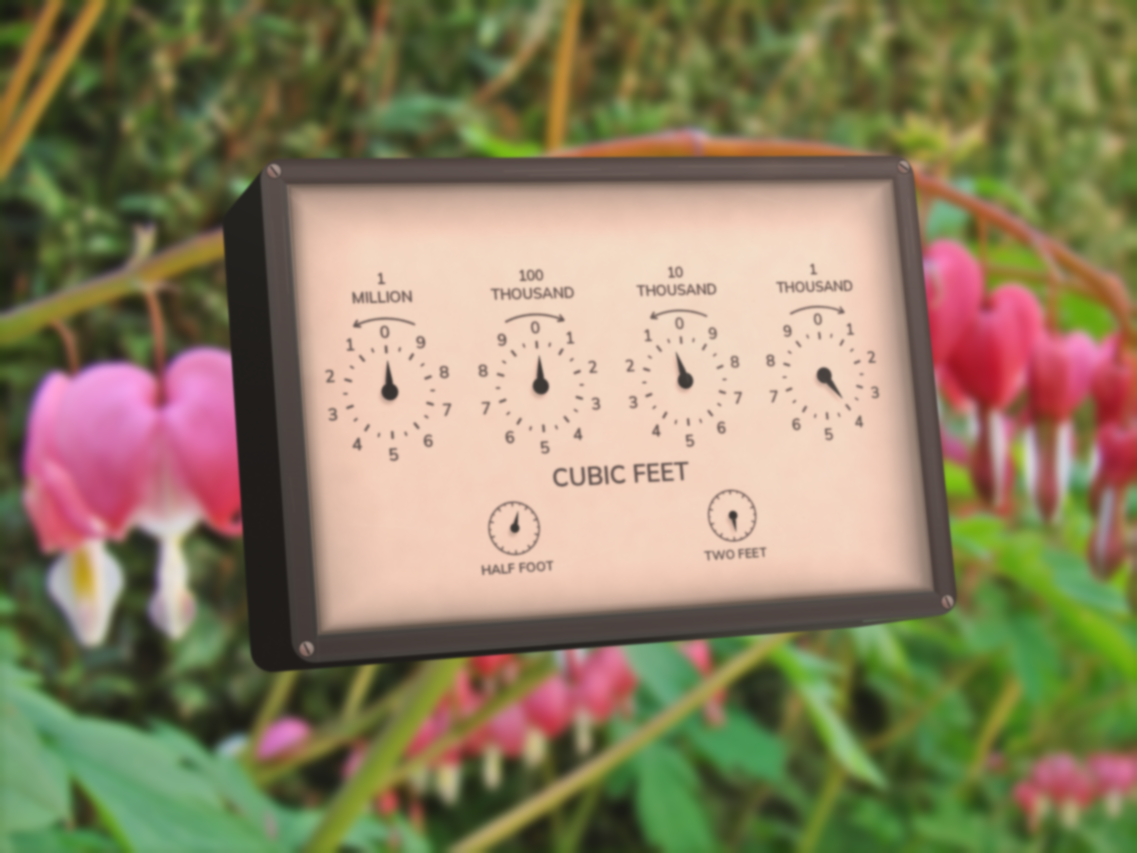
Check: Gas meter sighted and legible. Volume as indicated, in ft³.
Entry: 400 ft³
